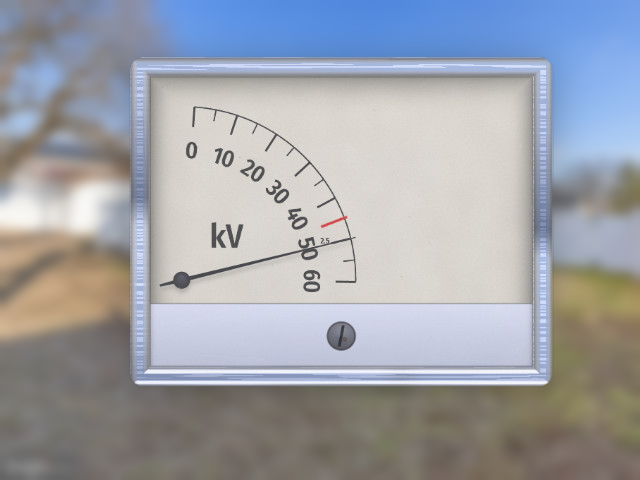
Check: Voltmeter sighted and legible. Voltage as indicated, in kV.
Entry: 50 kV
